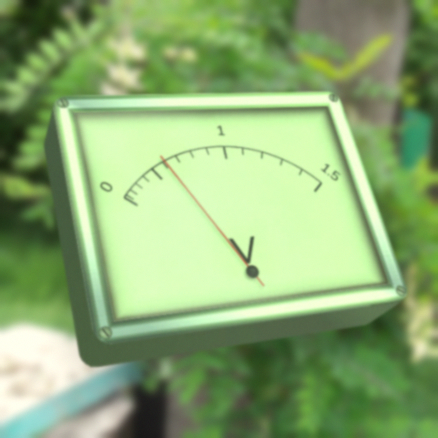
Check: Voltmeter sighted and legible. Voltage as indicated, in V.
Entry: 0.6 V
